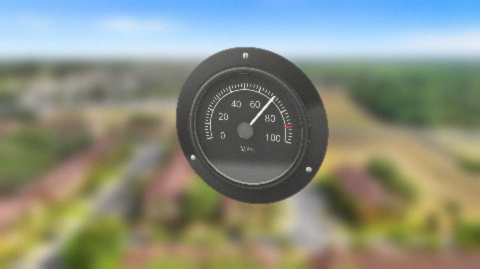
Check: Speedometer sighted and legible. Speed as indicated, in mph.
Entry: 70 mph
